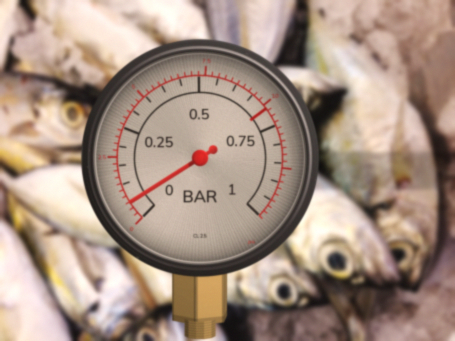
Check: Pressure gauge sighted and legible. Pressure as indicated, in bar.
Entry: 0.05 bar
